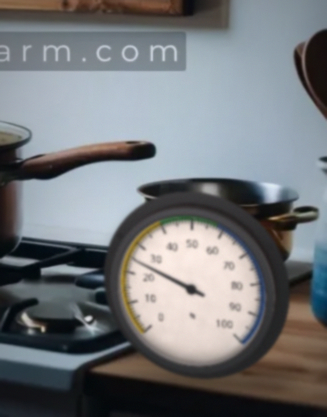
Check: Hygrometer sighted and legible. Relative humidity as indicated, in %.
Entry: 25 %
